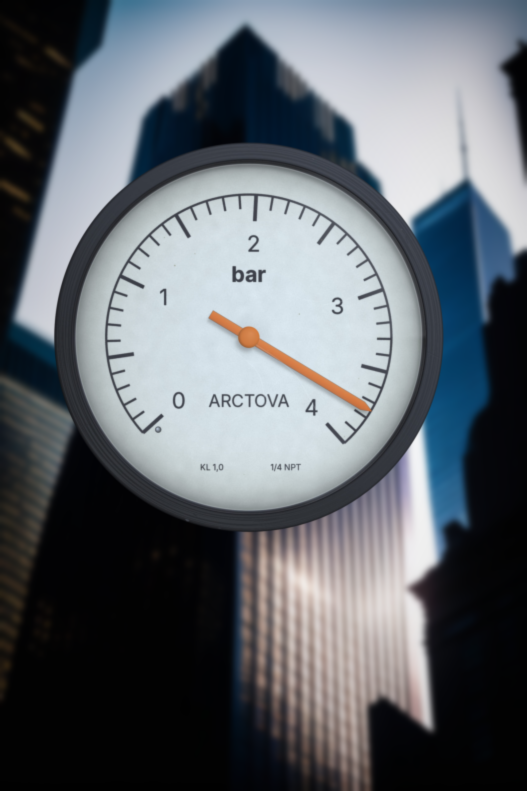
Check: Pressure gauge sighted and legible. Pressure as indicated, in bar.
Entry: 3.75 bar
